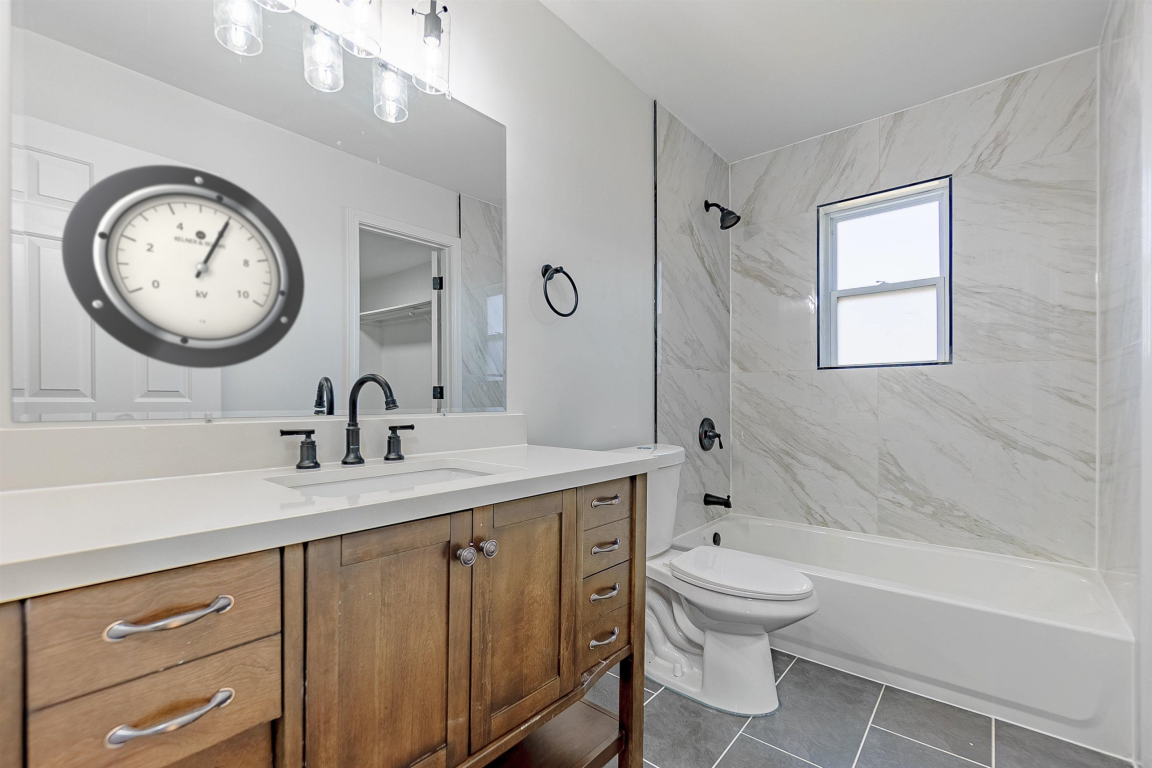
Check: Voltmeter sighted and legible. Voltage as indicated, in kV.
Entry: 6 kV
